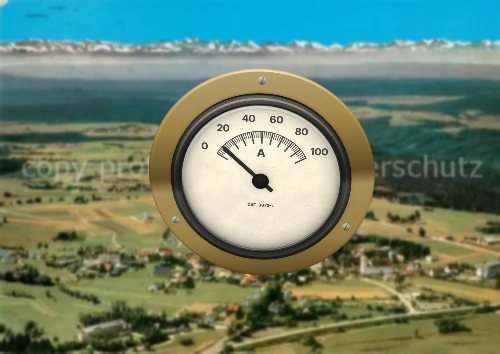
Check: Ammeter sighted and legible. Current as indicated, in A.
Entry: 10 A
